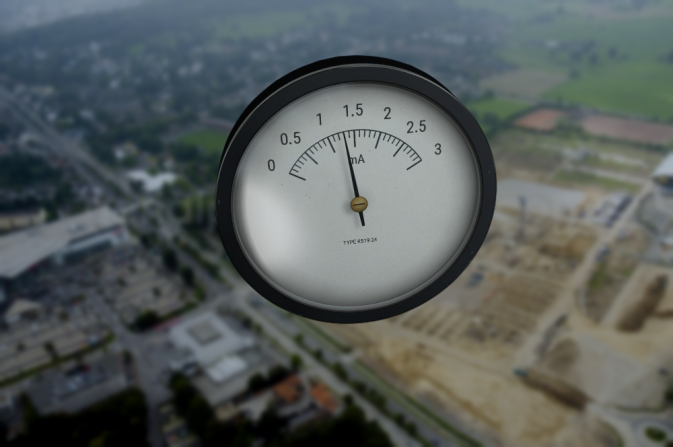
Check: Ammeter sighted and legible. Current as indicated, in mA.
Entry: 1.3 mA
